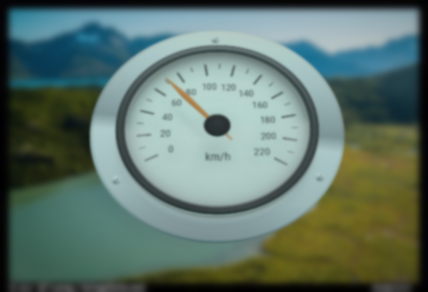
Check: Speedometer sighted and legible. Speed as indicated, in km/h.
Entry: 70 km/h
